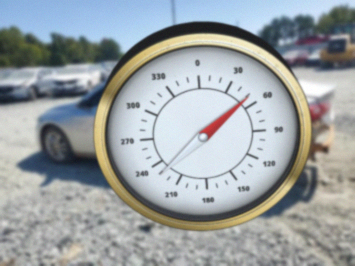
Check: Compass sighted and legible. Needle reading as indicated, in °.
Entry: 50 °
